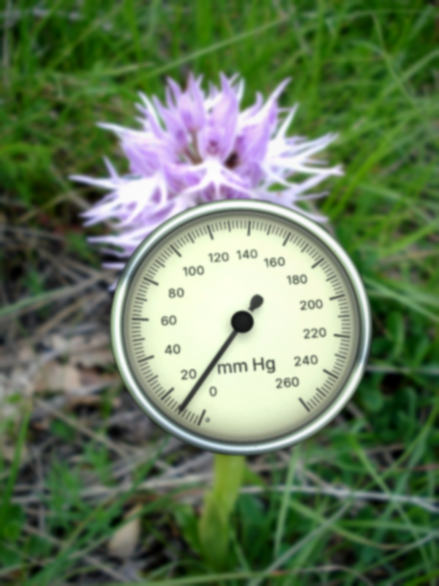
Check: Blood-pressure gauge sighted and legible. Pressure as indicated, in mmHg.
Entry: 10 mmHg
